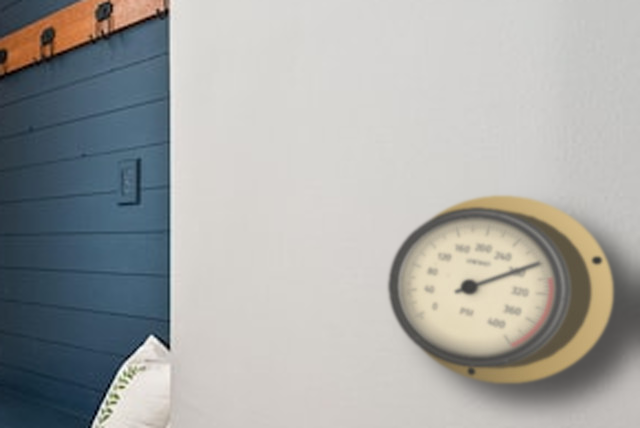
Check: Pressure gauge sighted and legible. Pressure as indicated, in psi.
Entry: 280 psi
